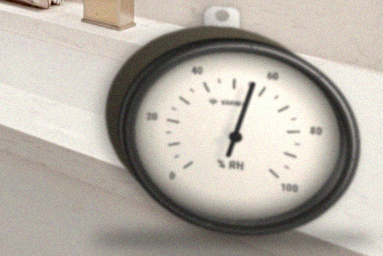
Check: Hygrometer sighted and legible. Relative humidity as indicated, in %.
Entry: 55 %
